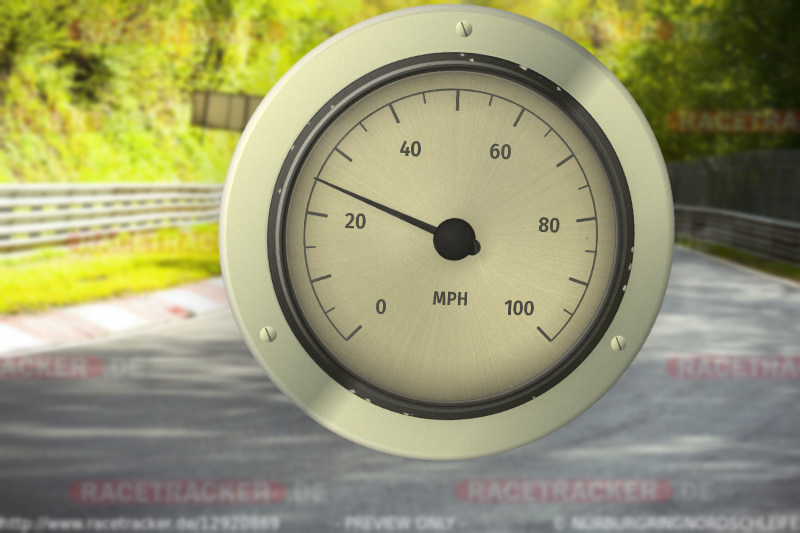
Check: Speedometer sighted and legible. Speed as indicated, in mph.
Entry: 25 mph
